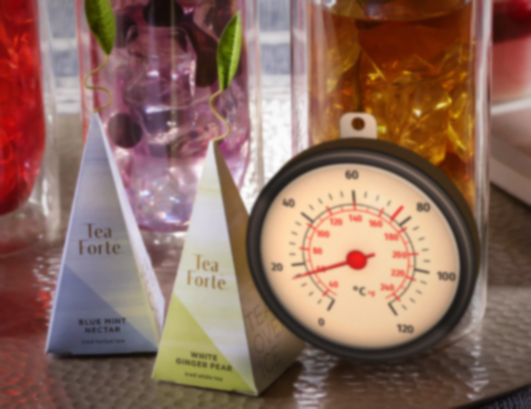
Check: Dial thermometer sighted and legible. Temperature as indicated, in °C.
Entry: 16 °C
